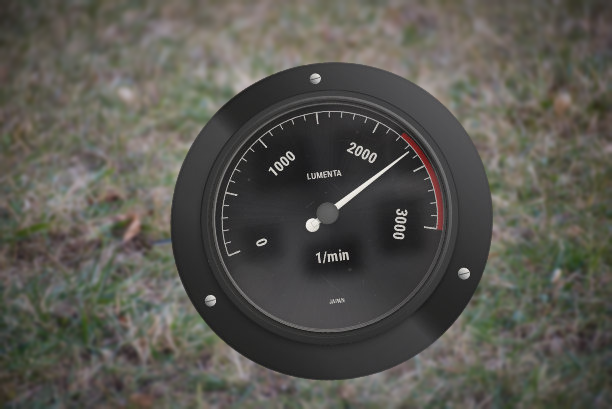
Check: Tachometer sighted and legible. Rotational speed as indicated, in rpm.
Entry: 2350 rpm
